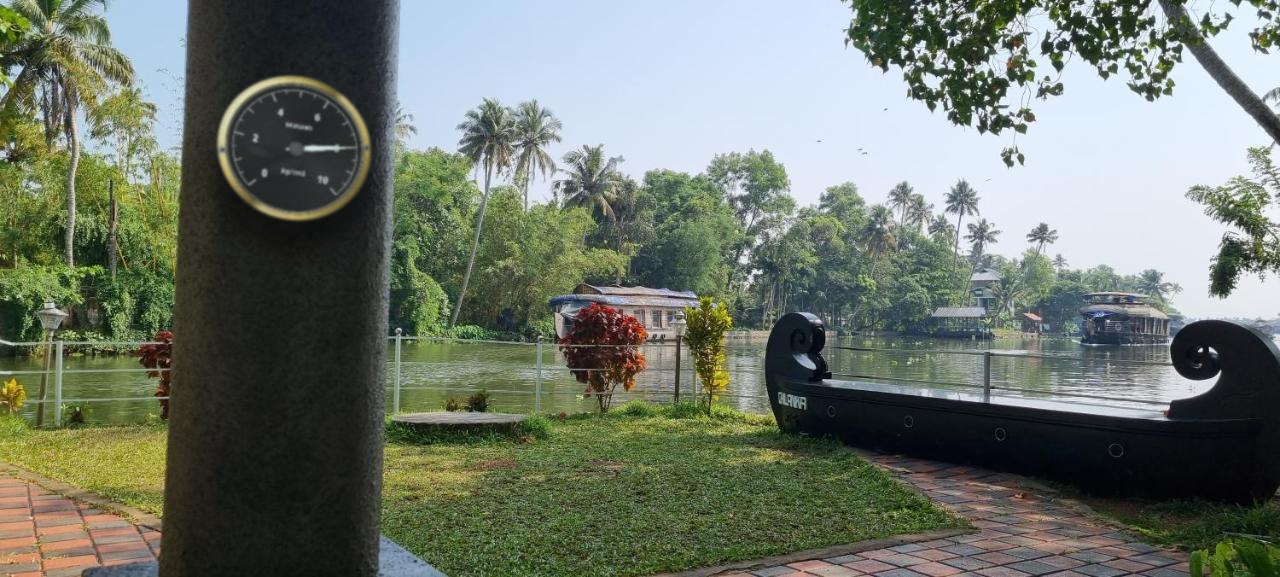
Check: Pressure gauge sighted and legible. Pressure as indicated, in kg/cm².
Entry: 8 kg/cm²
